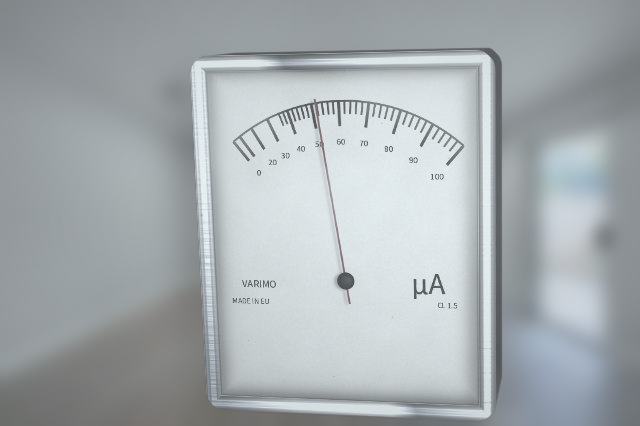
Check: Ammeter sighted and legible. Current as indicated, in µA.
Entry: 52 µA
